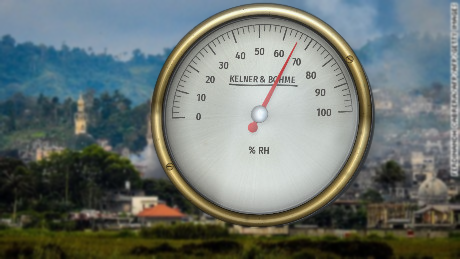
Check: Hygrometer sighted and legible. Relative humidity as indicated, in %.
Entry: 66 %
